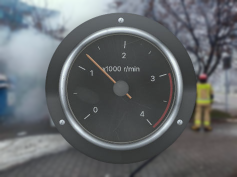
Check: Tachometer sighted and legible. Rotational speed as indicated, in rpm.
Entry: 1250 rpm
